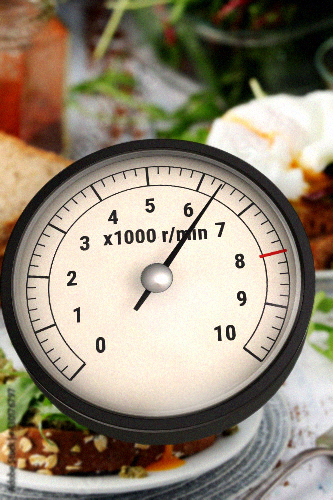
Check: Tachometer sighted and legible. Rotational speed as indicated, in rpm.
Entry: 6400 rpm
